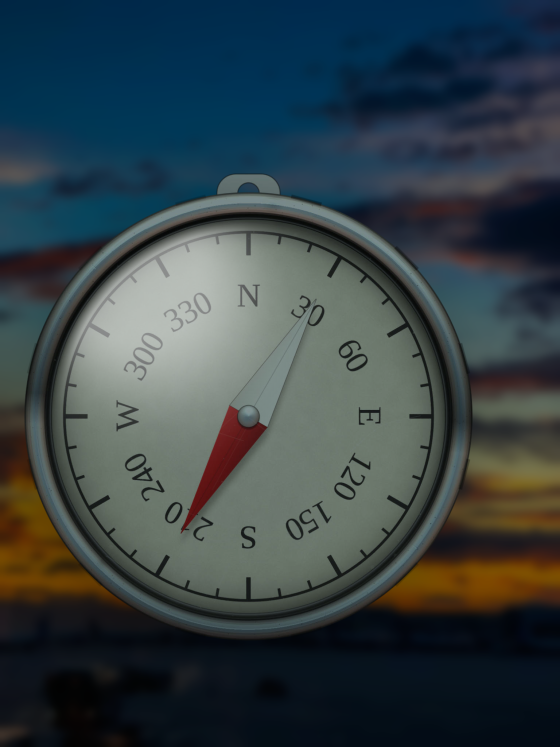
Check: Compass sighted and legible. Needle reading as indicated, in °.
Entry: 210 °
